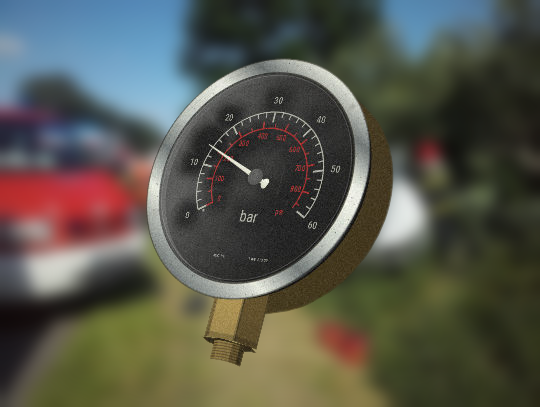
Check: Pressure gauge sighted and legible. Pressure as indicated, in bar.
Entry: 14 bar
